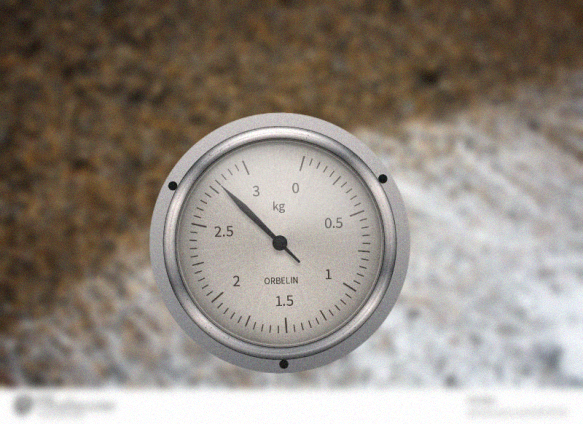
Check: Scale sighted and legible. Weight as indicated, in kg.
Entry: 2.8 kg
